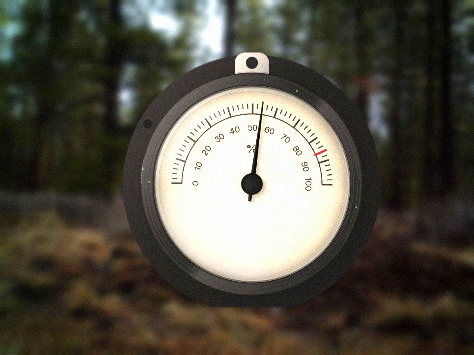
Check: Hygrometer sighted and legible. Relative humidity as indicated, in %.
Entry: 54 %
